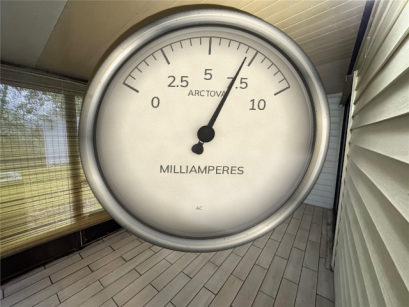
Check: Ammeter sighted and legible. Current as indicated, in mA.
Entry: 7 mA
